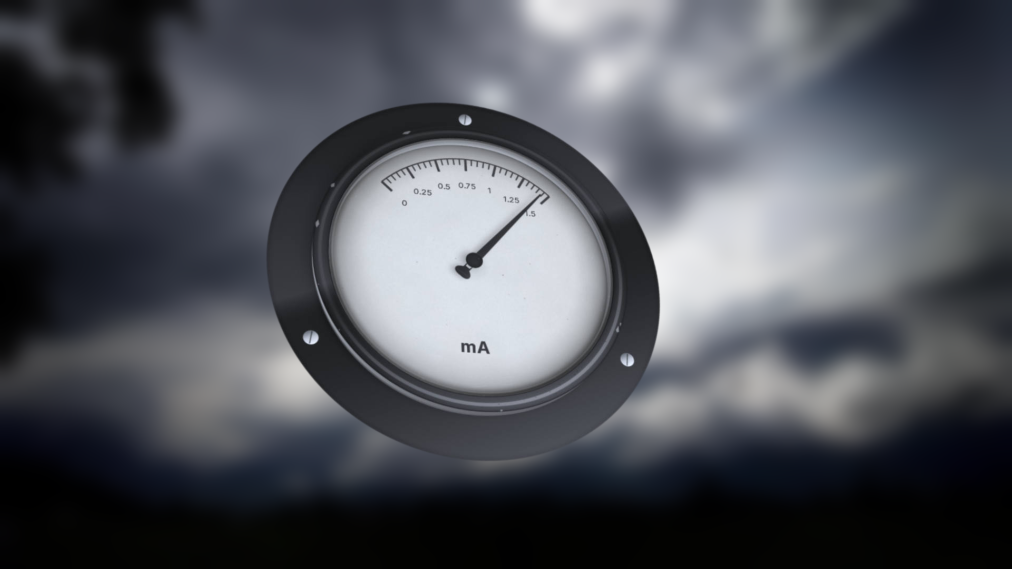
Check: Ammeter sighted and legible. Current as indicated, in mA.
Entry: 1.45 mA
